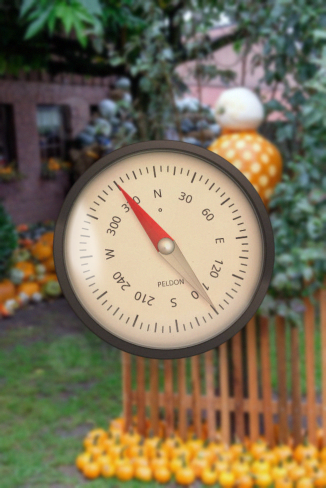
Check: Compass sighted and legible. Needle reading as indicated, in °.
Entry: 330 °
